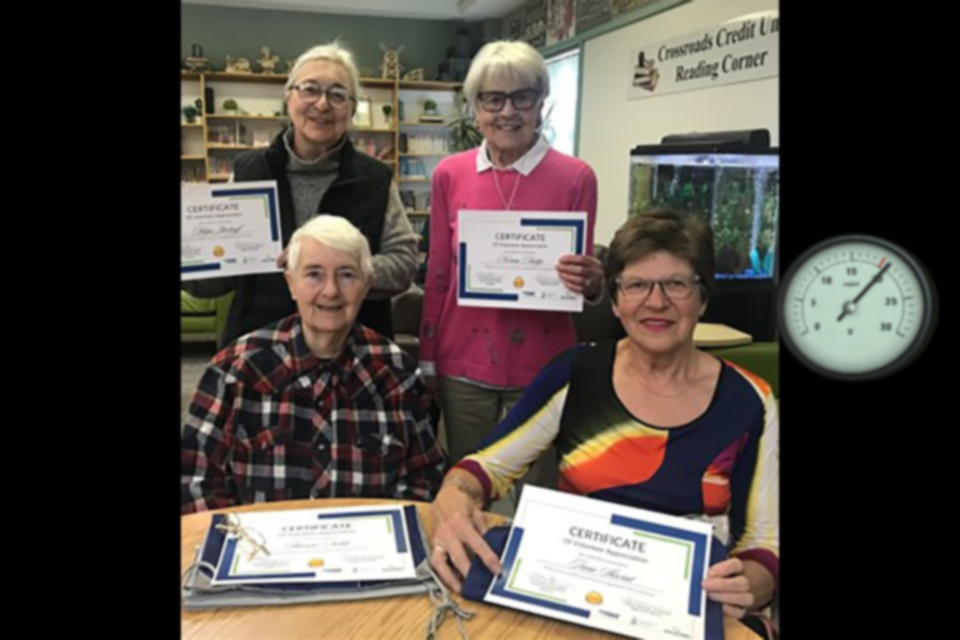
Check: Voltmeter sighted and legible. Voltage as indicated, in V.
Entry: 20 V
